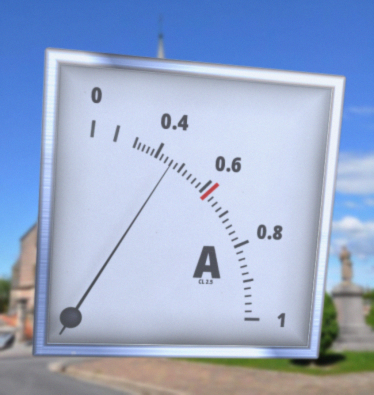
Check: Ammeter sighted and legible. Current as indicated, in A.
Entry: 0.46 A
